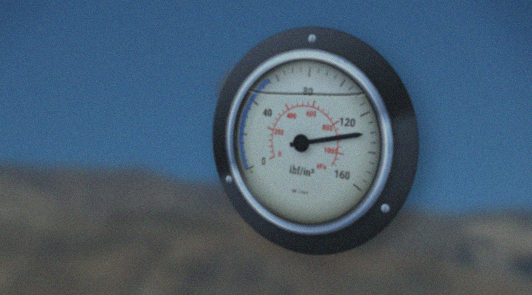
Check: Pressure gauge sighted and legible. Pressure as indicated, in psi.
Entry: 130 psi
